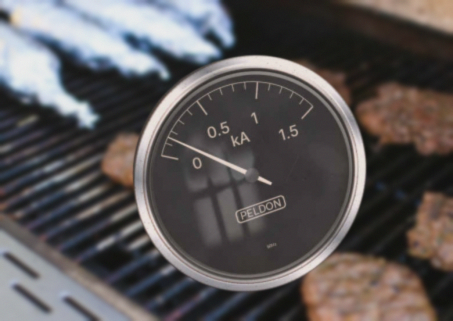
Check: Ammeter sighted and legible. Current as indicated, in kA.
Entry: 0.15 kA
